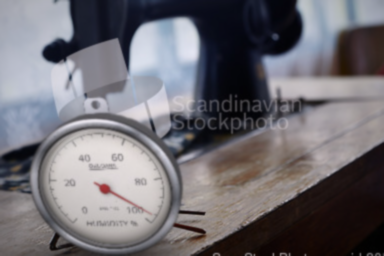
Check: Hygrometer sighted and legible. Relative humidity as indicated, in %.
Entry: 96 %
